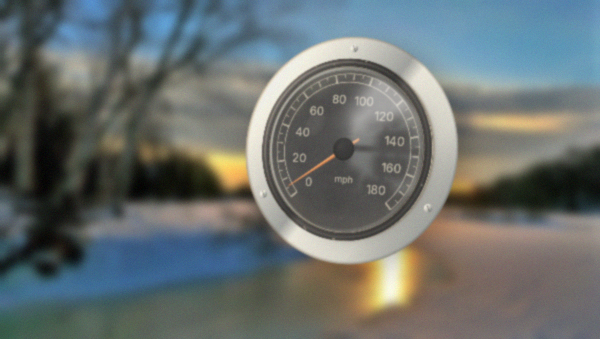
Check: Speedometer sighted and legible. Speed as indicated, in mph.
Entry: 5 mph
